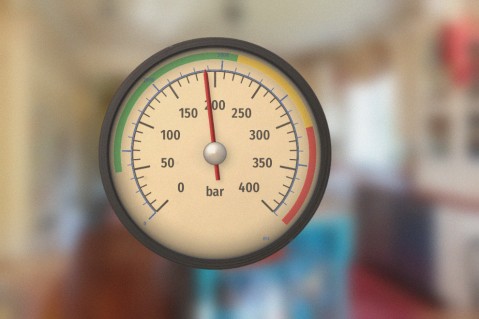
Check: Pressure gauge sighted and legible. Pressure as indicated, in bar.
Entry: 190 bar
